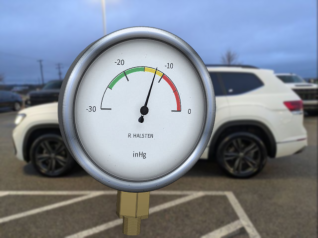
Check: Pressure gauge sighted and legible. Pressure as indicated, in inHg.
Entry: -12.5 inHg
